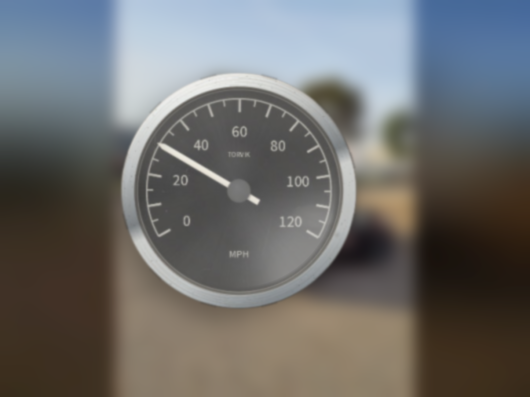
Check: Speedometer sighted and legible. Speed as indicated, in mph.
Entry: 30 mph
